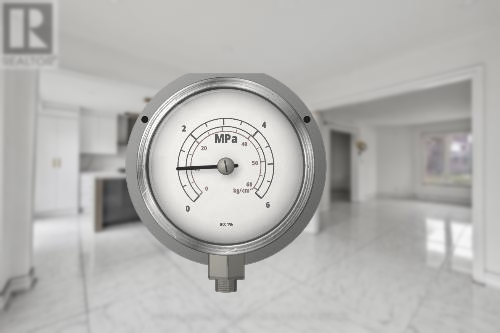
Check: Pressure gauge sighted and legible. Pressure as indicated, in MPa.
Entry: 1 MPa
